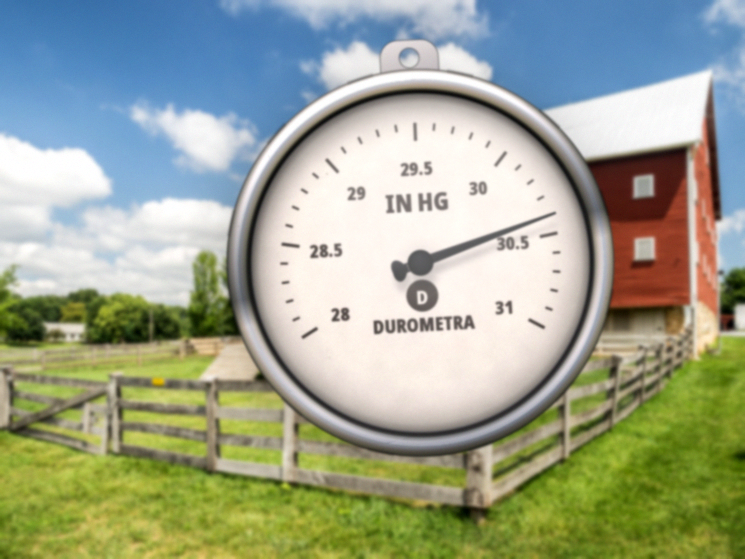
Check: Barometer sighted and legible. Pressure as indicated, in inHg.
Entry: 30.4 inHg
